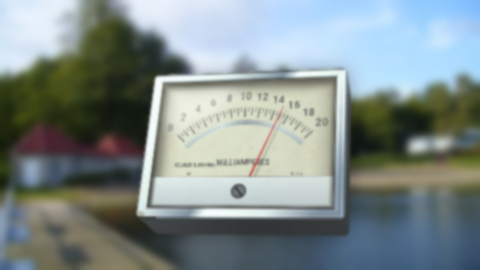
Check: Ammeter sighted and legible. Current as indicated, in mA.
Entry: 15 mA
